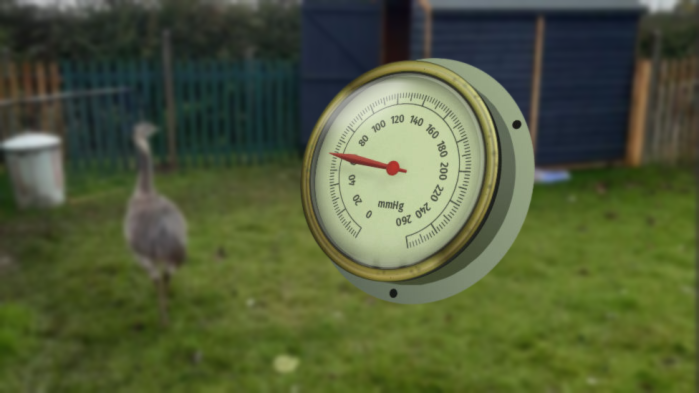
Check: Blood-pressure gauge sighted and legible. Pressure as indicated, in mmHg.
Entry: 60 mmHg
